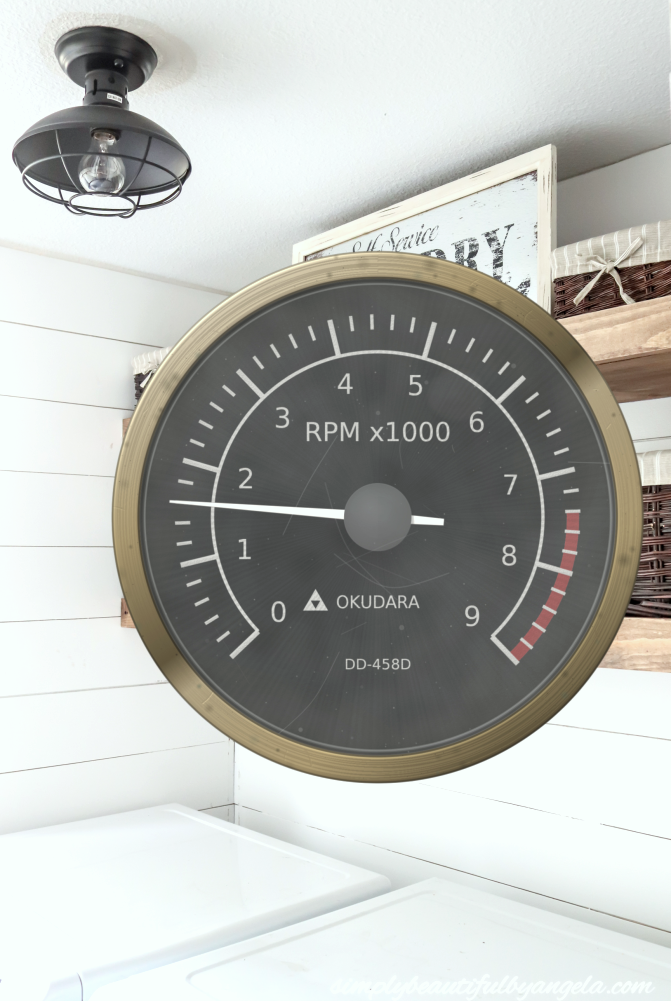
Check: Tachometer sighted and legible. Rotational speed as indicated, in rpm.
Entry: 1600 rpm
